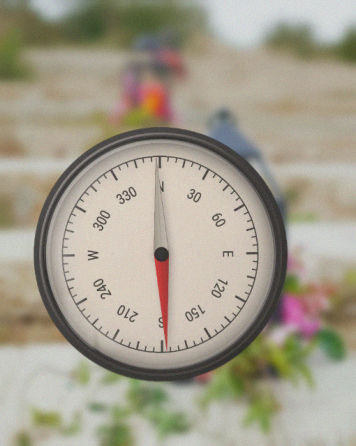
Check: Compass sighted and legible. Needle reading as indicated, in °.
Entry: 177.5 °
